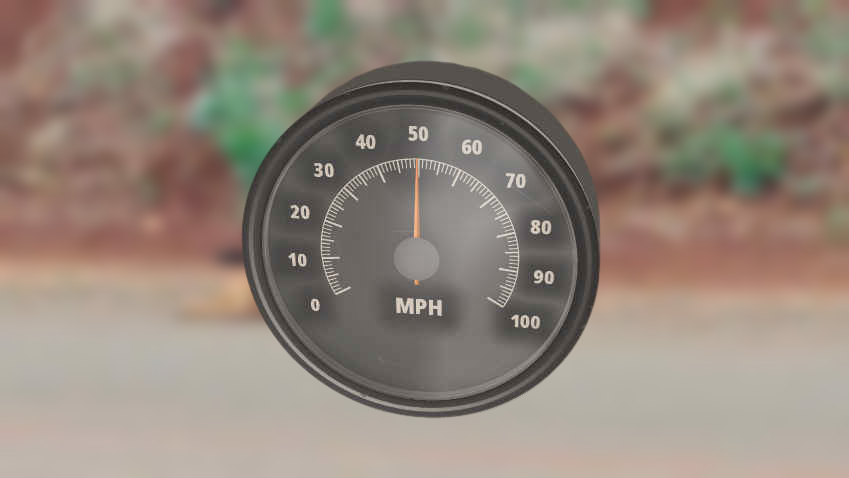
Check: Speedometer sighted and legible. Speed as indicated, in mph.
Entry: 50 mph
